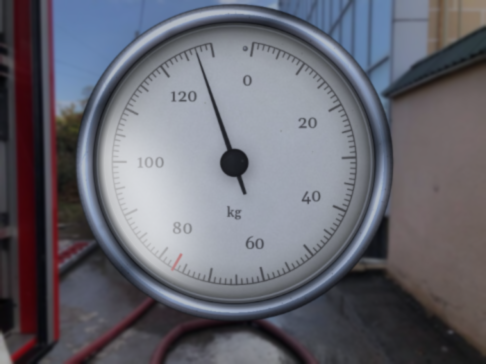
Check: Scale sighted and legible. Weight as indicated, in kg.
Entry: 127 kg
